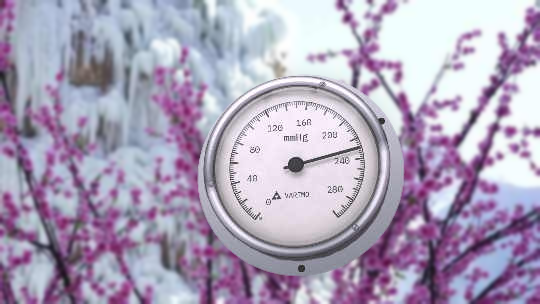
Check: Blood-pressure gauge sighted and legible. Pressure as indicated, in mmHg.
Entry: 230 mmHg
